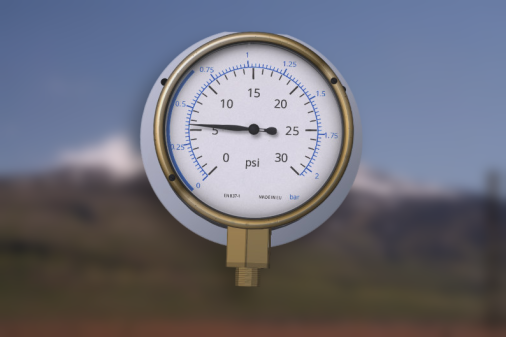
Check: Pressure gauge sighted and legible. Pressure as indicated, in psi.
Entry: 5.5 psi
